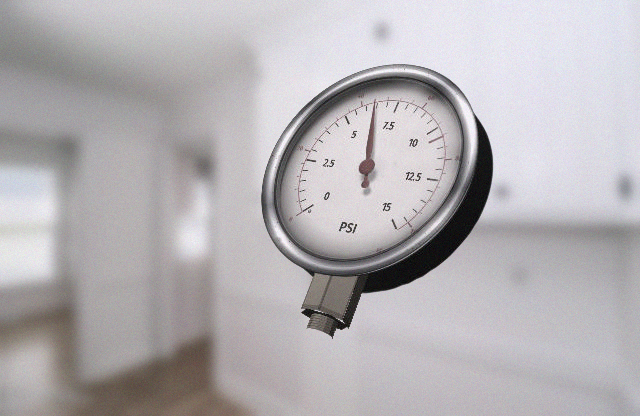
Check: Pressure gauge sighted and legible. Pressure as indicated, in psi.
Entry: 6.5 psi
